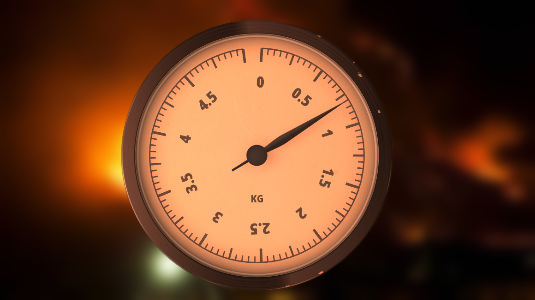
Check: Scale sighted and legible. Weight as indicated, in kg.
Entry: 0.8 kg
